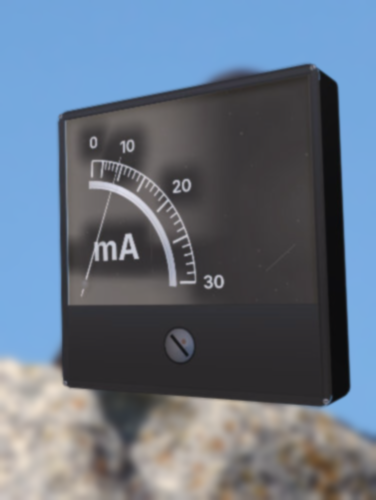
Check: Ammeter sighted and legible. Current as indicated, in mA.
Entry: 10 mA
